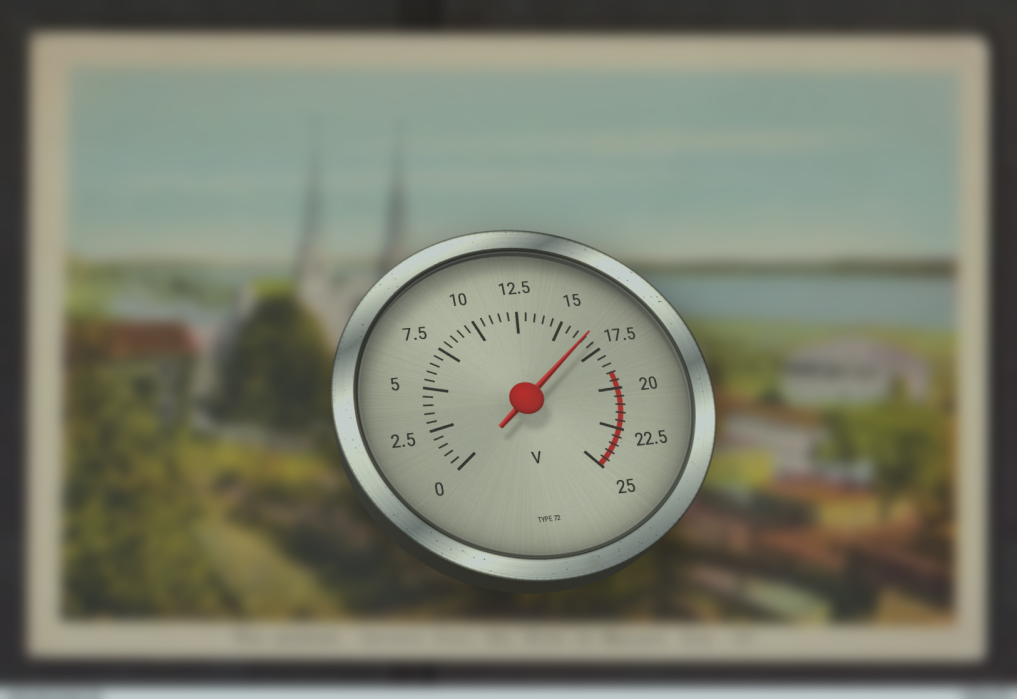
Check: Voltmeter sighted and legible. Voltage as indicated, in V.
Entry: 16.5 V
